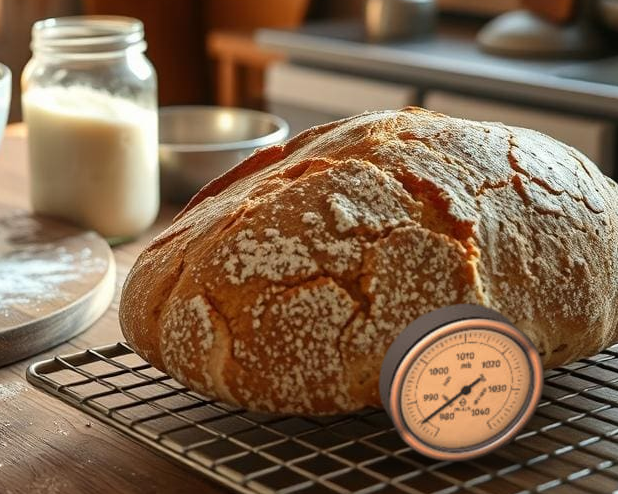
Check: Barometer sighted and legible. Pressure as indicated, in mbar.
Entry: 985 mbar
